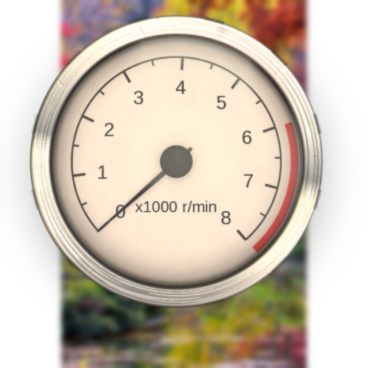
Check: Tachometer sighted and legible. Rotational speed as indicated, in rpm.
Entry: 0 rpm
